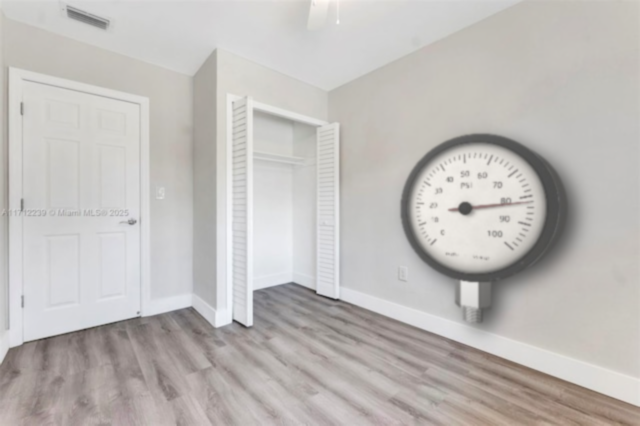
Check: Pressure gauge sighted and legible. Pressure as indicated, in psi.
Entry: 82 psi
